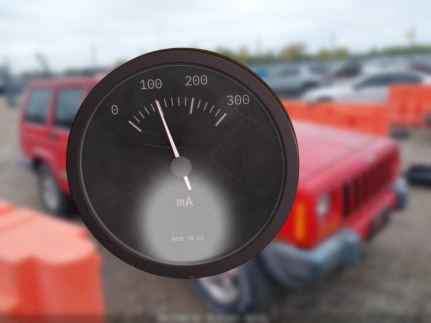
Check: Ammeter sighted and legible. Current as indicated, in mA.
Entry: 100 mA
